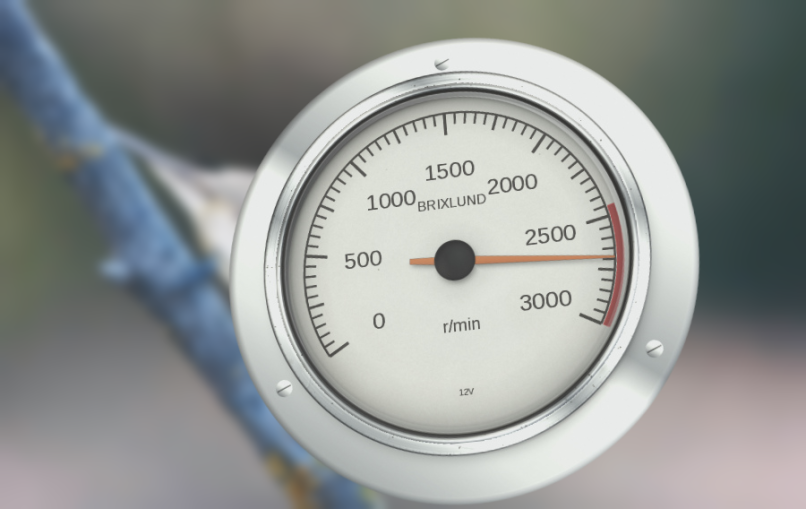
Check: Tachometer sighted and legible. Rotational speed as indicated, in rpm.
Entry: 2700 rpm
